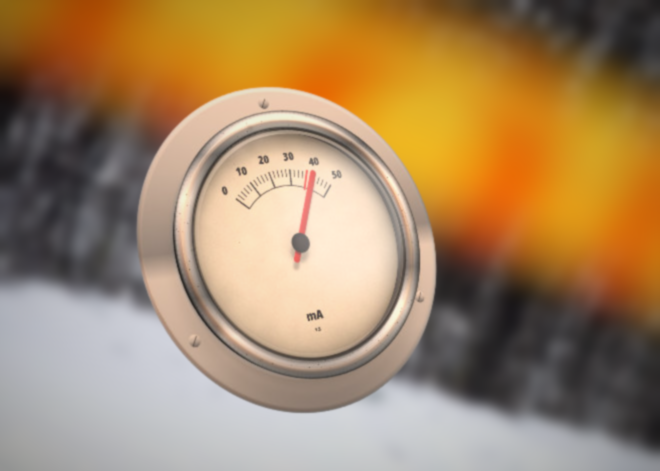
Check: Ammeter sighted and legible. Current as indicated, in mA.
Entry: 40 mA
